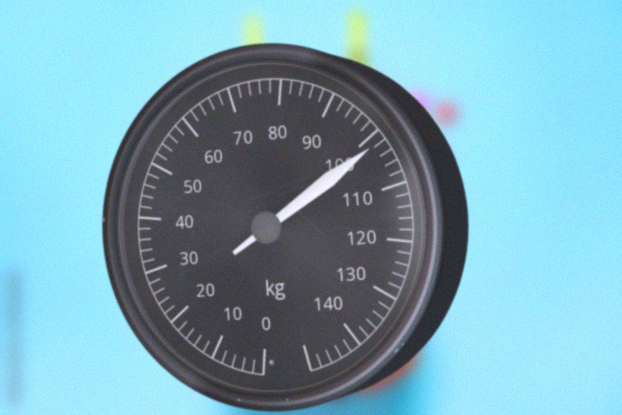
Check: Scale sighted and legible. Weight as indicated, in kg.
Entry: 102 kg
